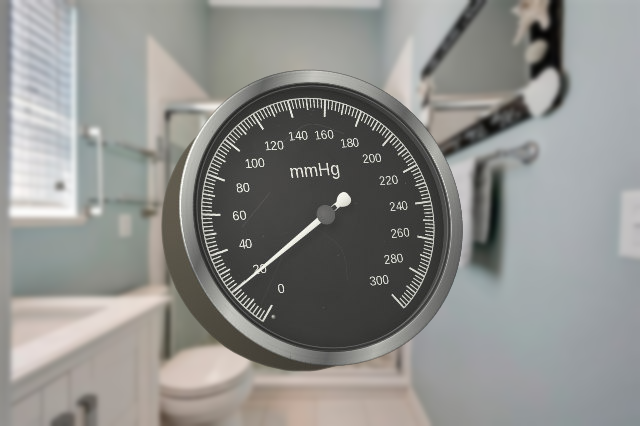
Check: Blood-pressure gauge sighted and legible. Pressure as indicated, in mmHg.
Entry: 20 mmHg
